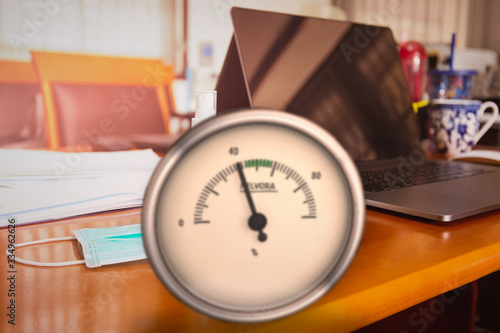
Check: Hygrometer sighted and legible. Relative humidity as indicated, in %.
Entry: 40 %
